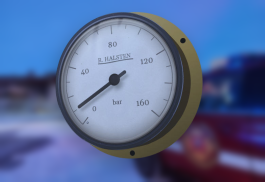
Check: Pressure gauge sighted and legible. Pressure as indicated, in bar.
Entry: 10 bar
